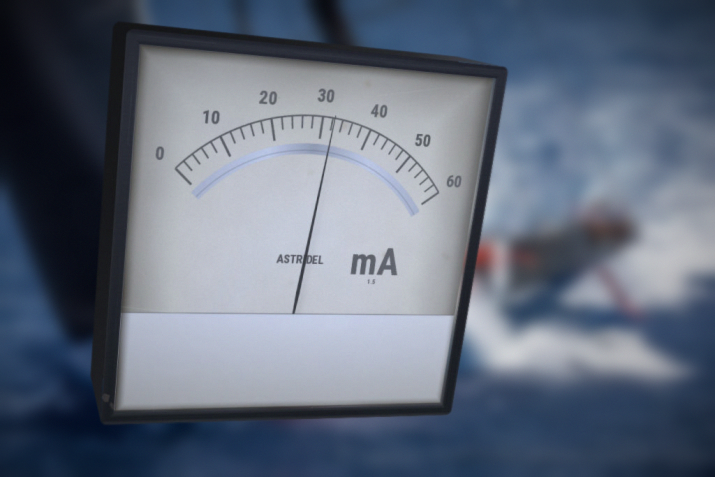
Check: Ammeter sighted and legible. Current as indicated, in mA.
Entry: 32 mA
